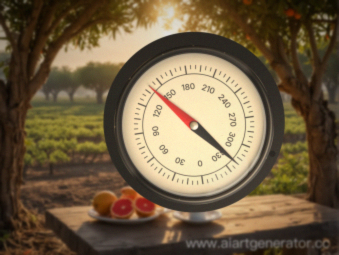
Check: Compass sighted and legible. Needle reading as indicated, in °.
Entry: 140 °
